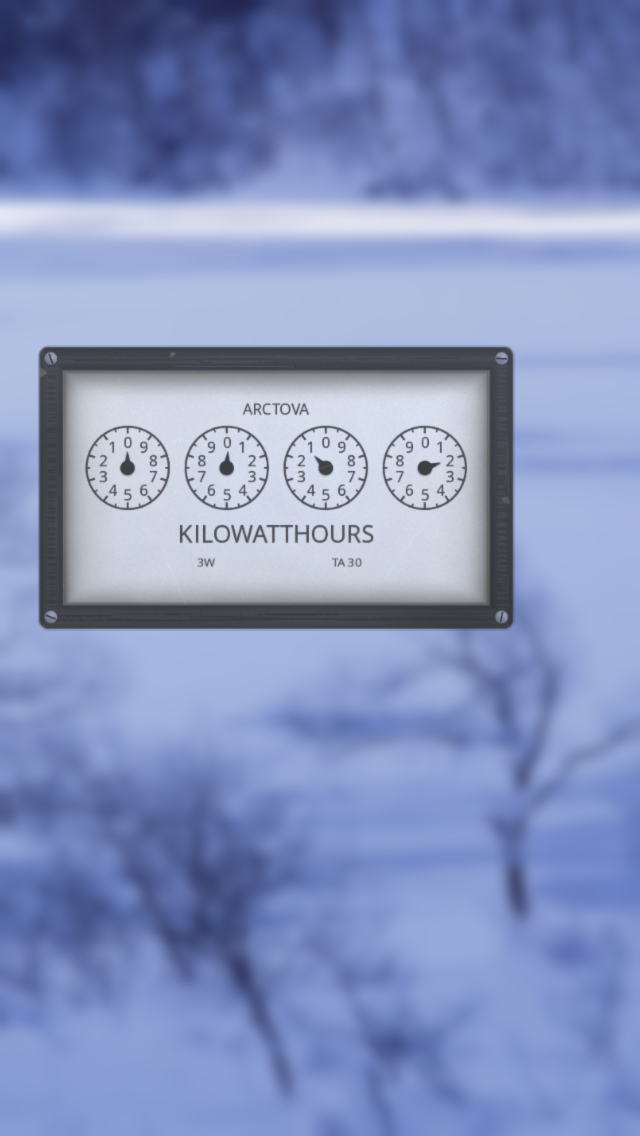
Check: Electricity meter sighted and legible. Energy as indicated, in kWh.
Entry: 12 kWh
